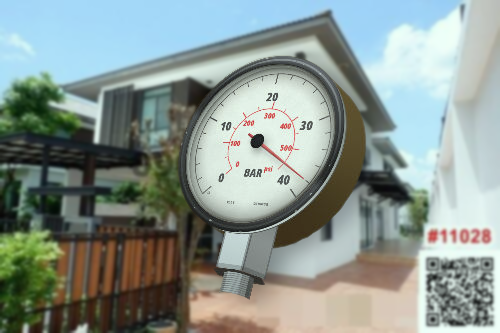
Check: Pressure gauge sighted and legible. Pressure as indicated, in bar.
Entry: 38 bar
